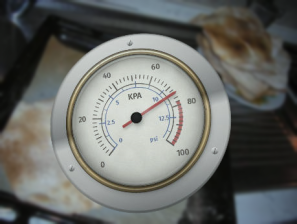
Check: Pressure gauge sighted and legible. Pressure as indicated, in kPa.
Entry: 74 kPa
